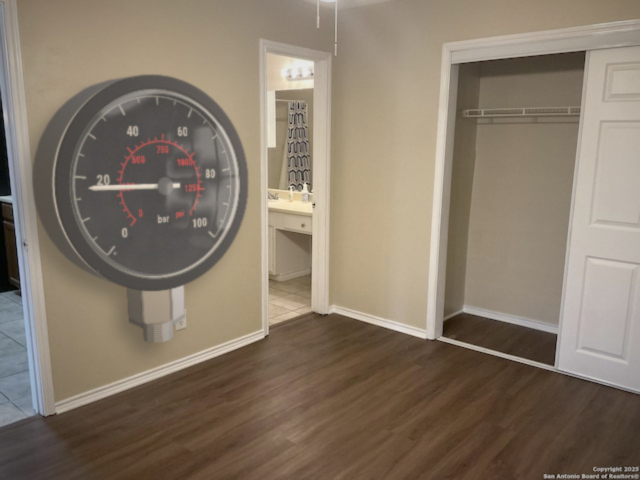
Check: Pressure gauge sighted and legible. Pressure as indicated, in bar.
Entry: 17.5 bar
